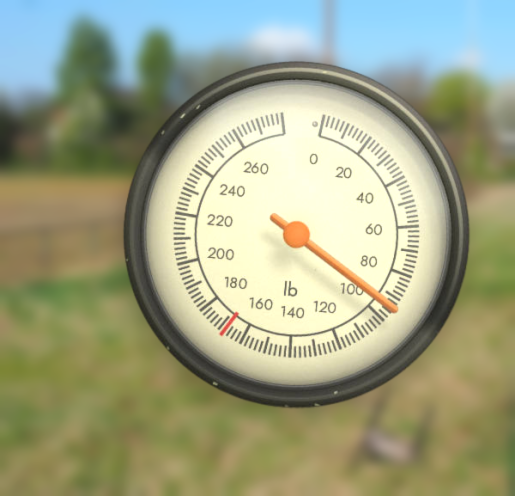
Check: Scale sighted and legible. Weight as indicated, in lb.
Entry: 94 lb
